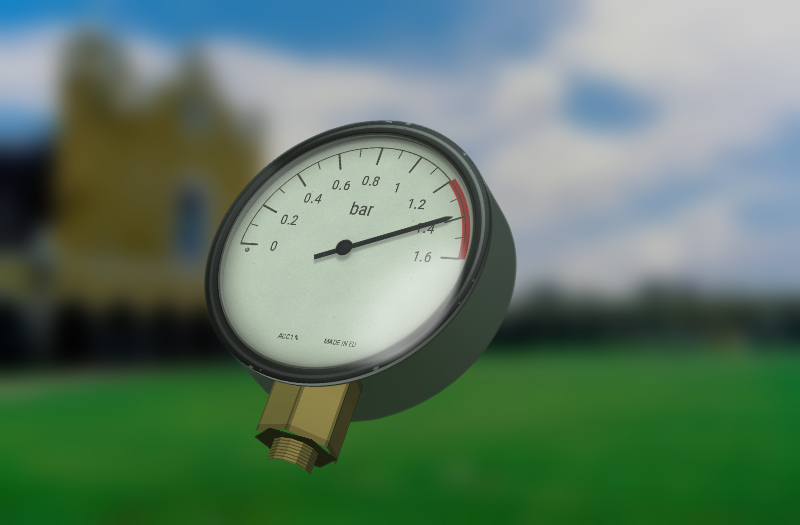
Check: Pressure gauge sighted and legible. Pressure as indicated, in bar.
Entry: 1.4 bar
